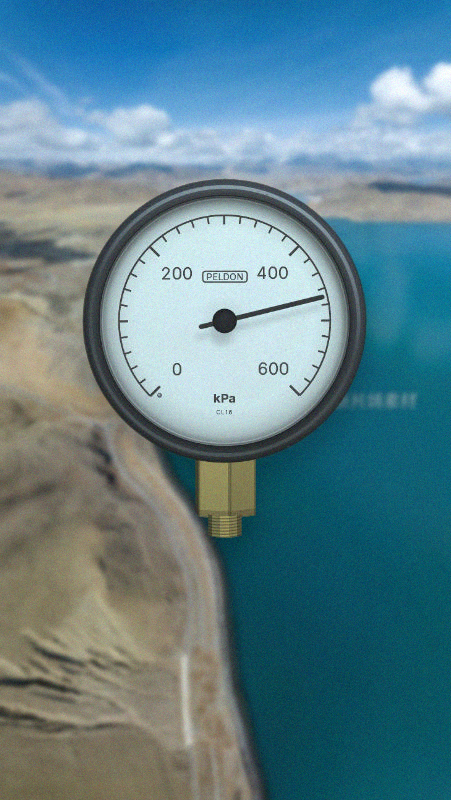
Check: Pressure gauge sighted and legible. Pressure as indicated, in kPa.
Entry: 470 kPa
